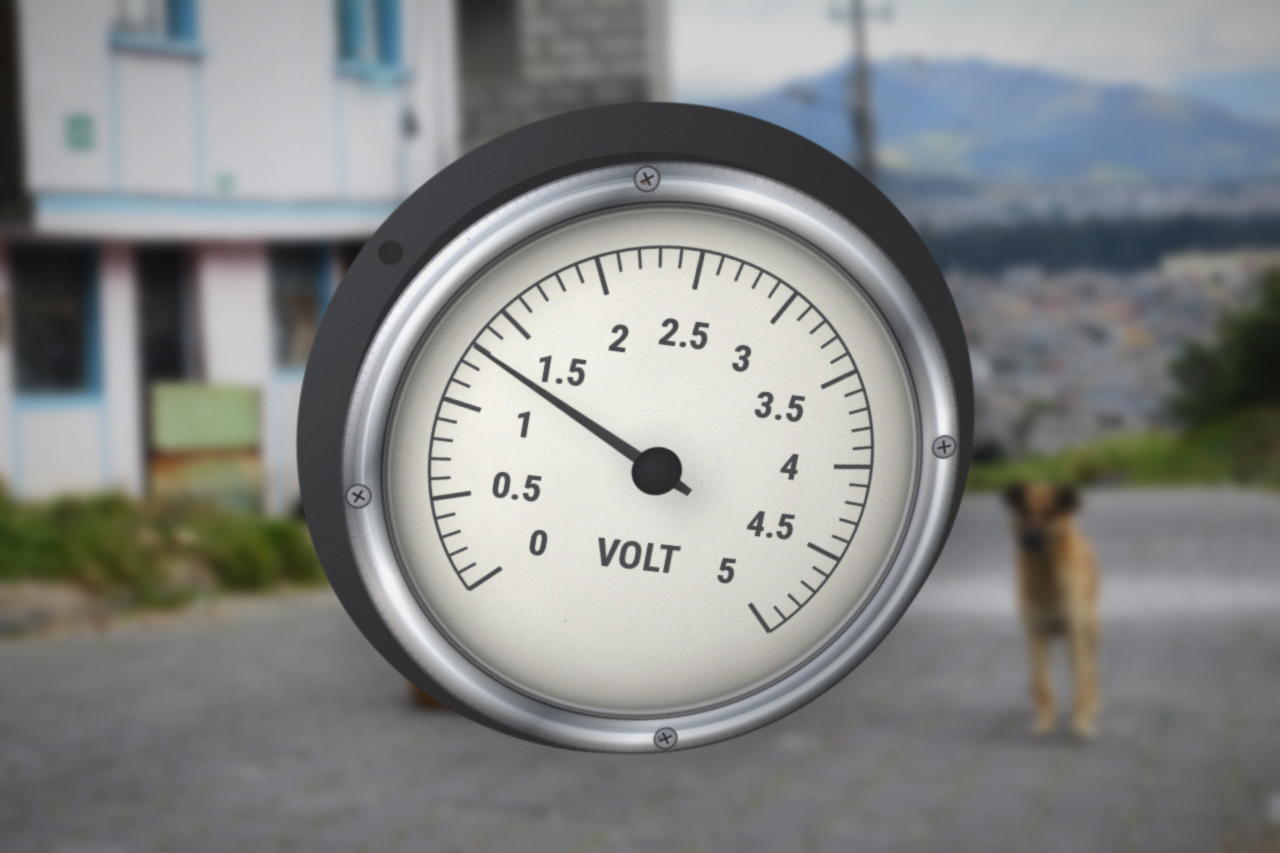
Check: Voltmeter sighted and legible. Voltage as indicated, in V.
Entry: 1.3 V
